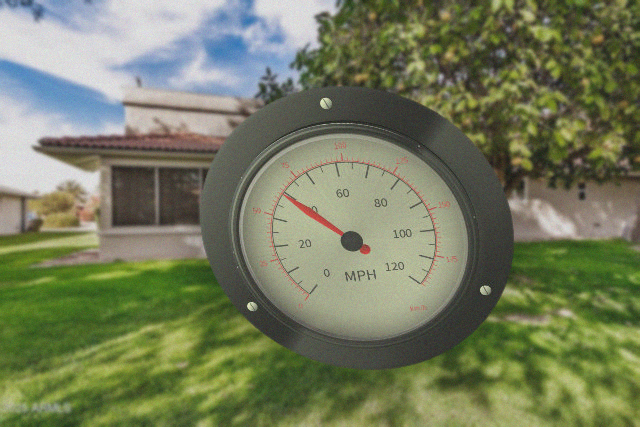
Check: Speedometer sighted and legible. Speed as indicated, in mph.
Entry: 40 mph
